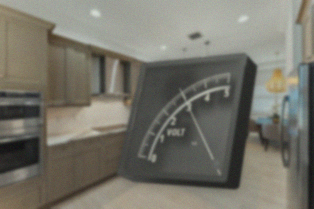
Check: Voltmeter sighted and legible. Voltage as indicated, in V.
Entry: 3 V
